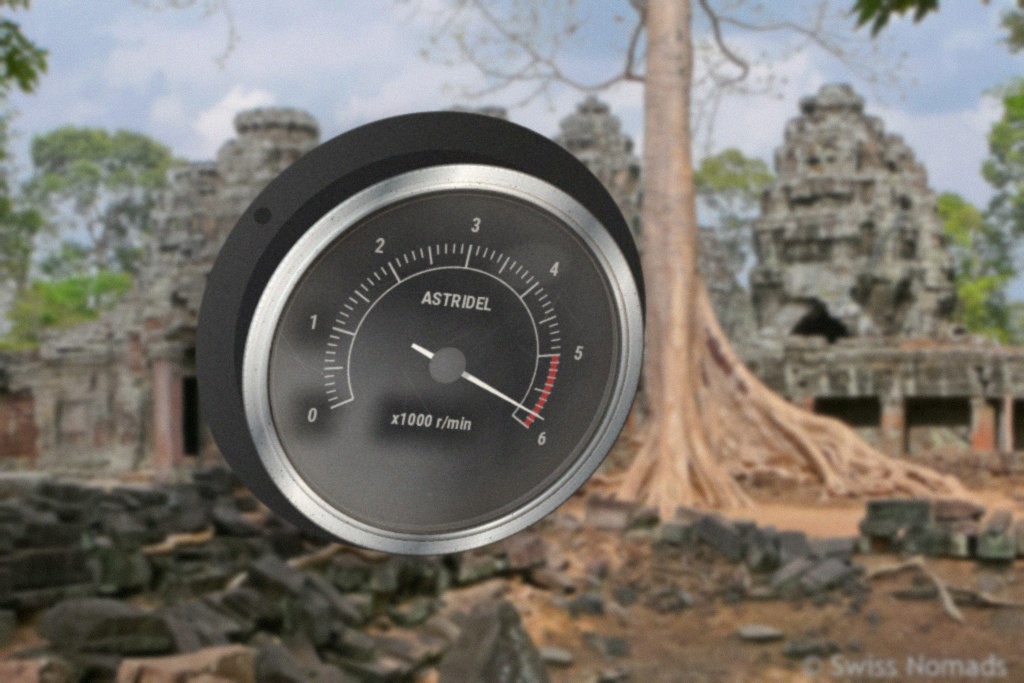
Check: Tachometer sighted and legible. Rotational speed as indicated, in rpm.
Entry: 5800 rpm
